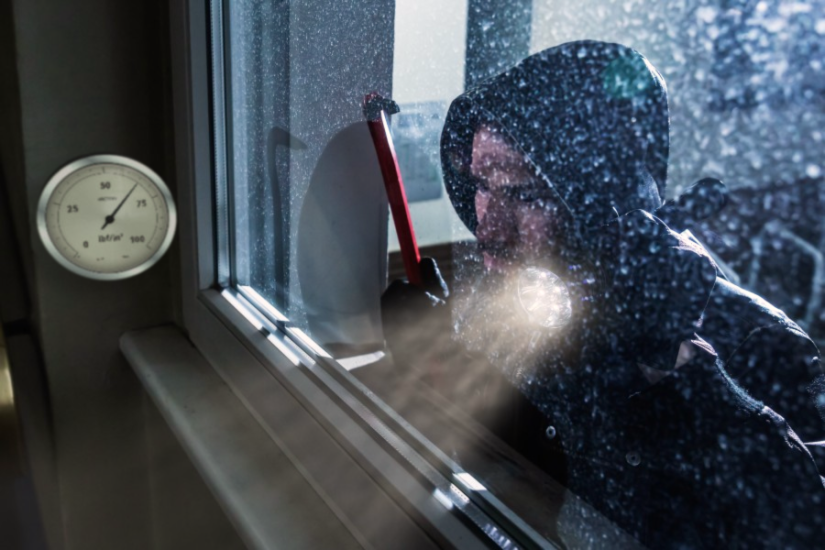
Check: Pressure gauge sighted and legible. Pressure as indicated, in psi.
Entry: 65 psi
